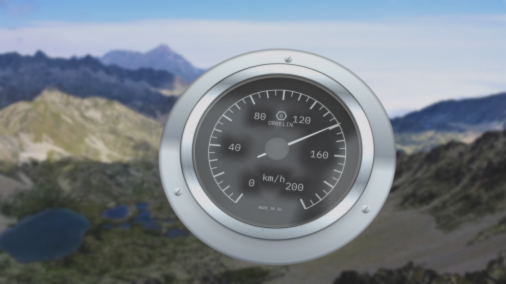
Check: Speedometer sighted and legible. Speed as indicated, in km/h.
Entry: 140 km/h
